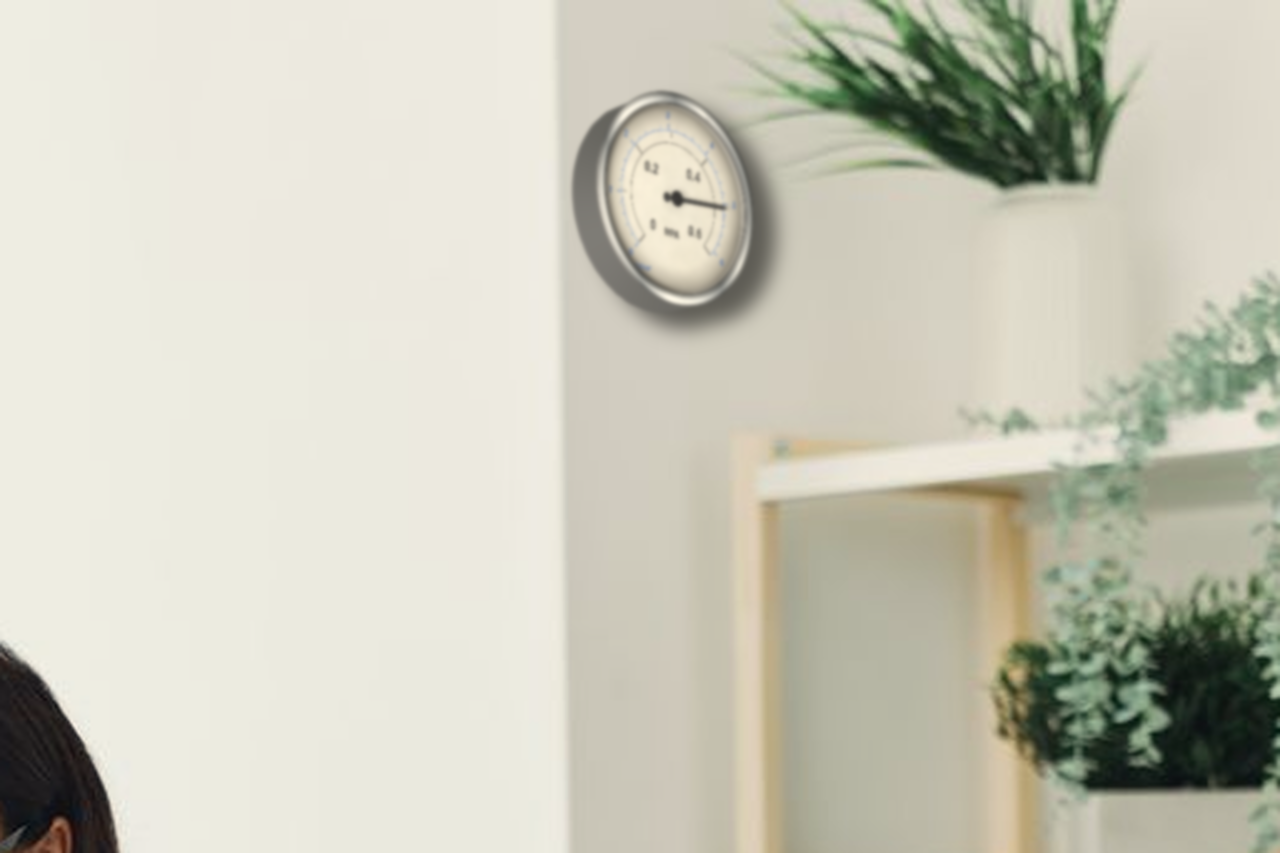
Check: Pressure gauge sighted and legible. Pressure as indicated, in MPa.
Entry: 0.5 MPa
